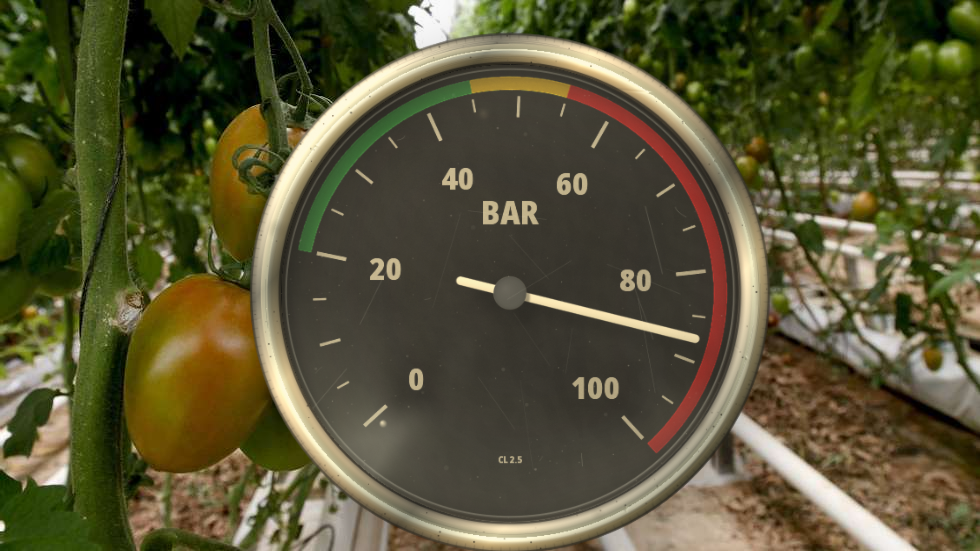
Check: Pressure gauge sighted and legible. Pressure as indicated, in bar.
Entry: 87.5 bar
